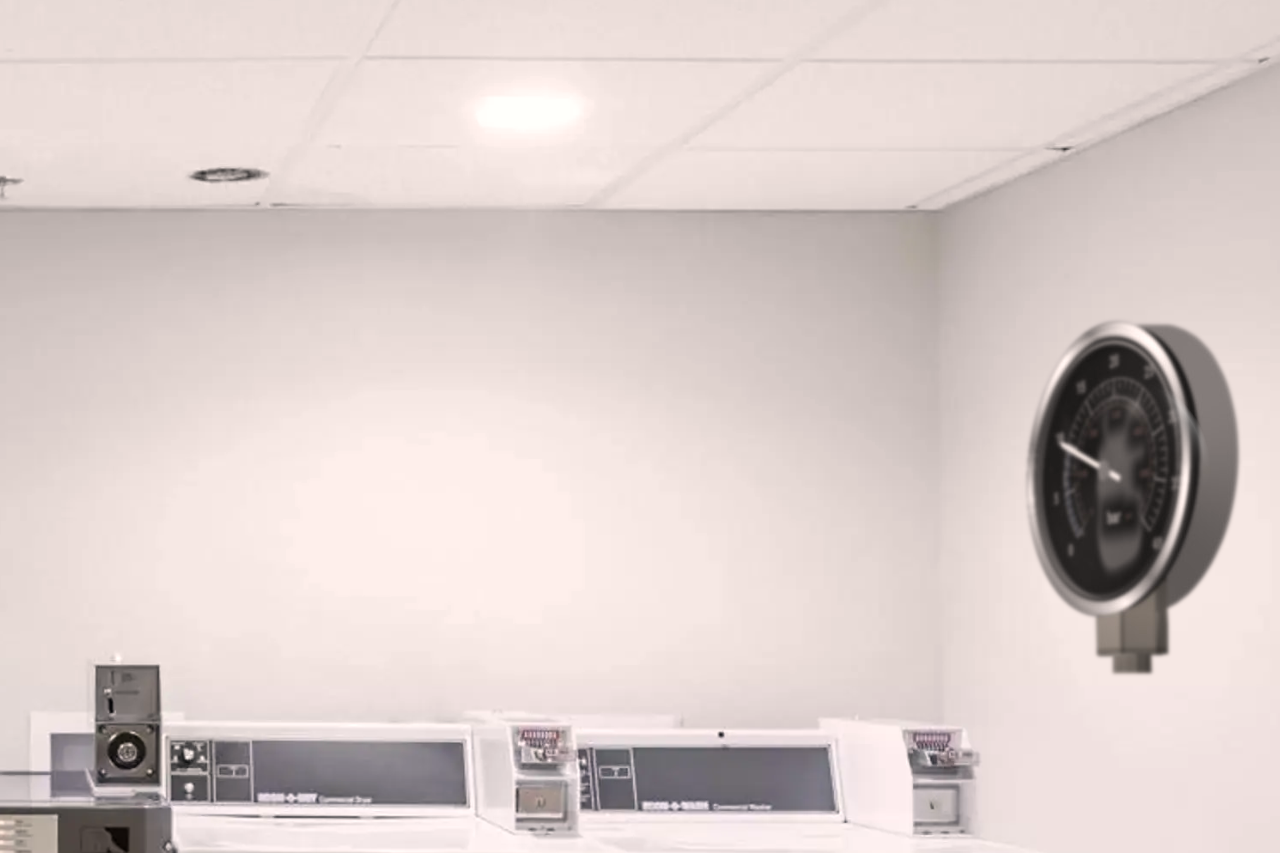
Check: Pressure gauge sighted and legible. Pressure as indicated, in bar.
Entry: 10 bar
